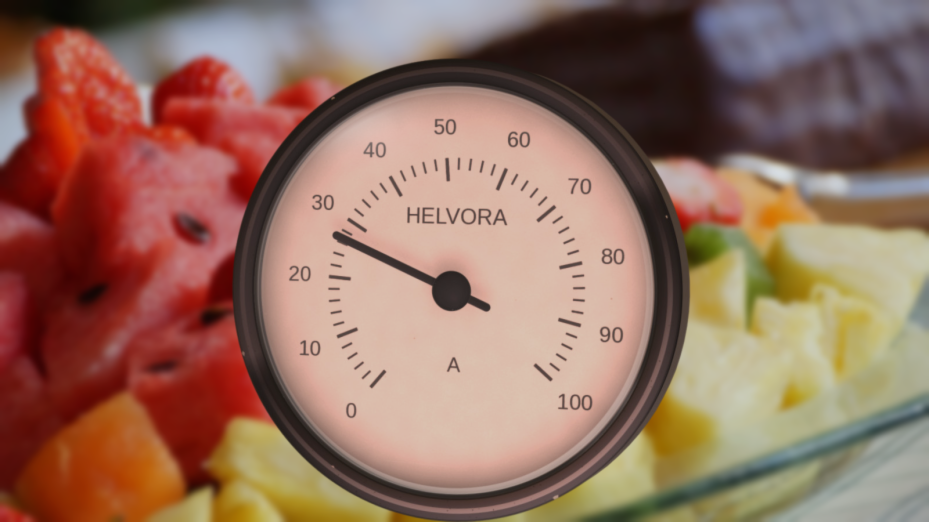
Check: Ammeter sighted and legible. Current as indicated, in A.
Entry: 27 A
